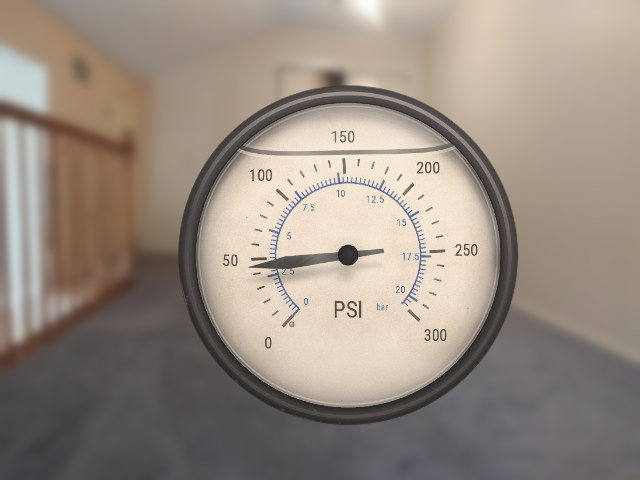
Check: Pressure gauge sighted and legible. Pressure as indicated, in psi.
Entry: 45 psi
